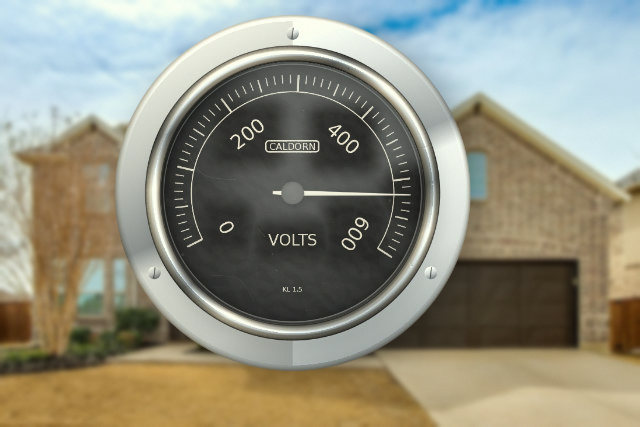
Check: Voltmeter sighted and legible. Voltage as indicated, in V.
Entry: 520 V
